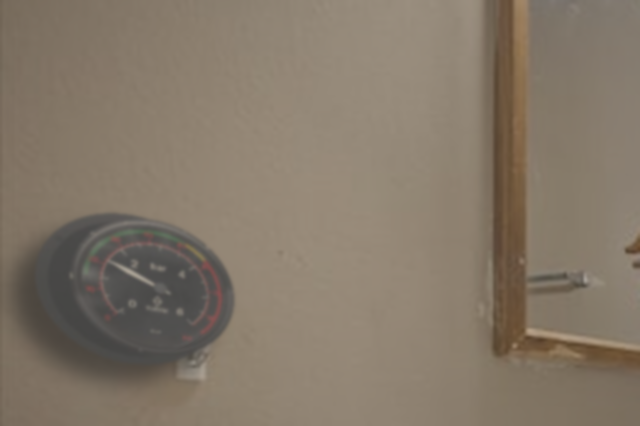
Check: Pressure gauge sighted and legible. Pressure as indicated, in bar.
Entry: 1.5 bar
